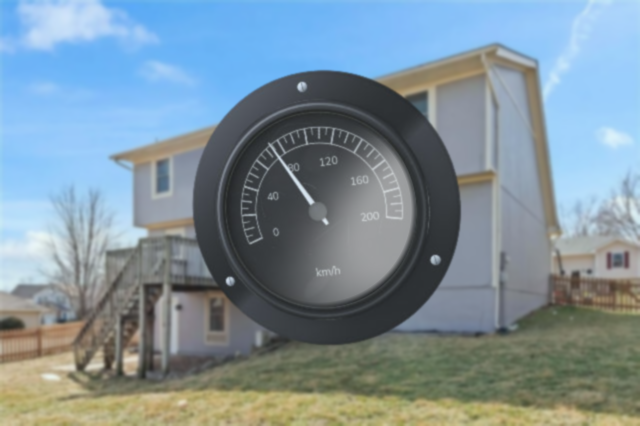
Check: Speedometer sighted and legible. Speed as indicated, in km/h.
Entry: 75 km/h
